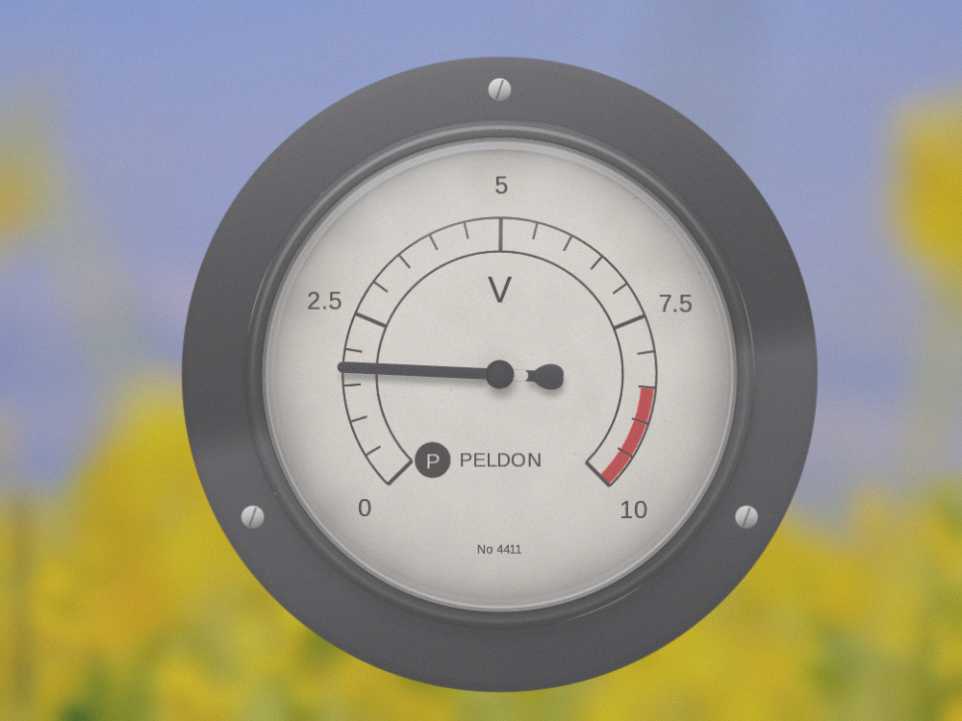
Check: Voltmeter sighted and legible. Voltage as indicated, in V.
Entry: 1.75 V
